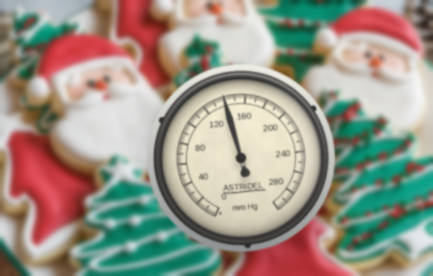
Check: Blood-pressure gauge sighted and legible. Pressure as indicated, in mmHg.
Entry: 140 mmHg
